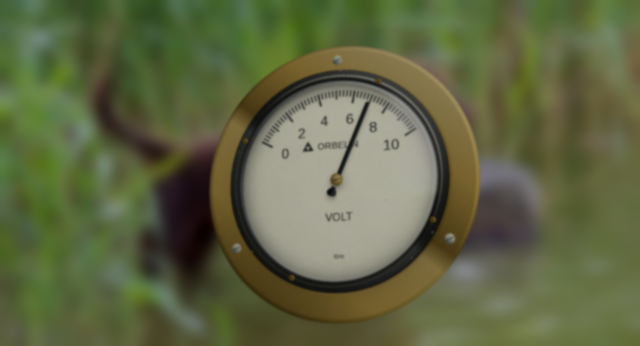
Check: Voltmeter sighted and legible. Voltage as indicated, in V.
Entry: 7 V
